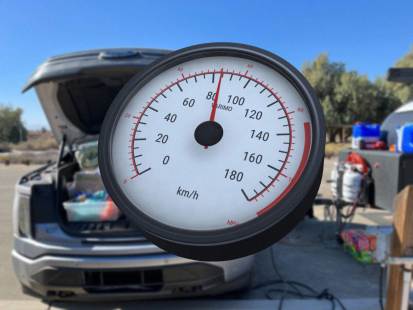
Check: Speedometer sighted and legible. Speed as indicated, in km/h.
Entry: 85 km/h
